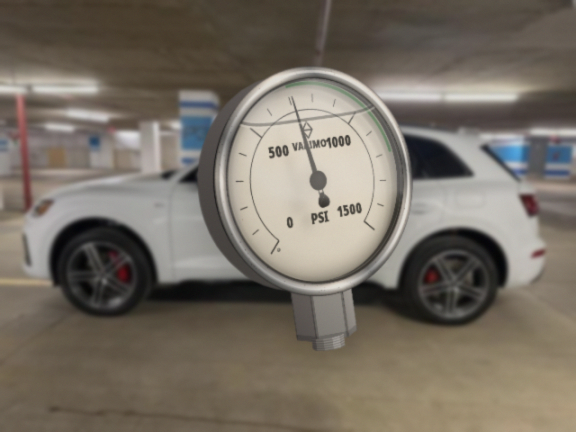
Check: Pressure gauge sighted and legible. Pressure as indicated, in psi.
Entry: 700 psi
